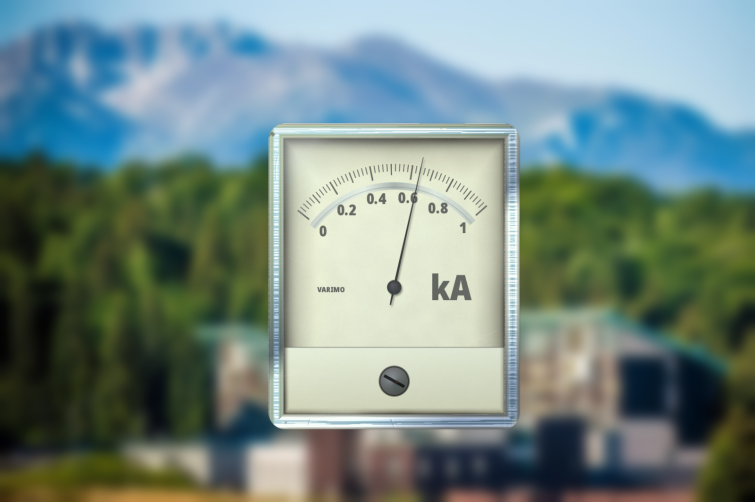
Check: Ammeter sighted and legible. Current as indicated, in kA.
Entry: 0.64 kA
